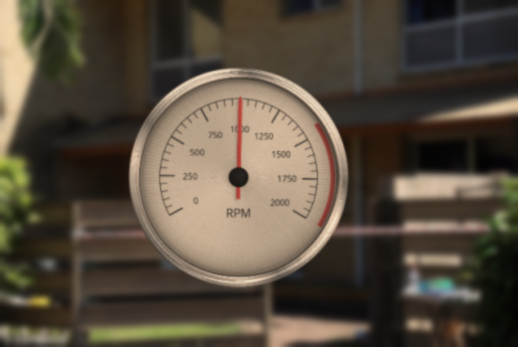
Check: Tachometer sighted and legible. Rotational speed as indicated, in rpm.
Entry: 1000 rpm
